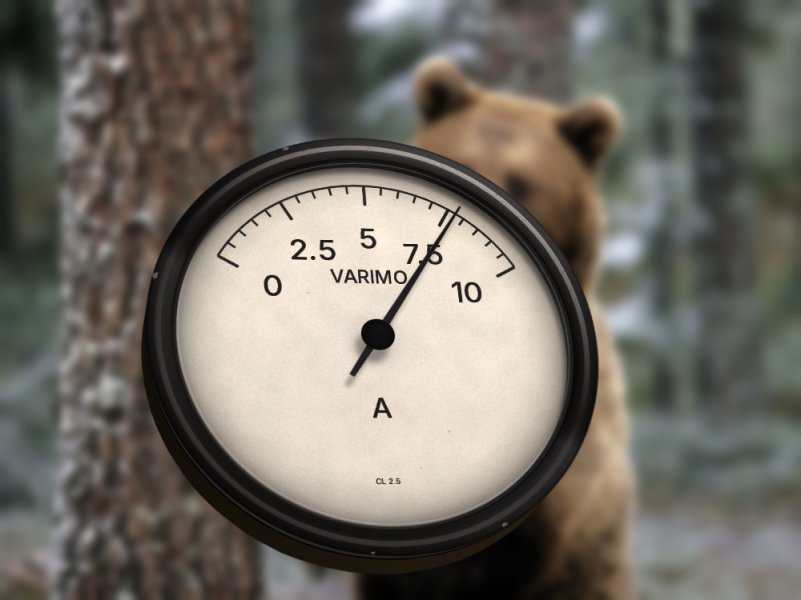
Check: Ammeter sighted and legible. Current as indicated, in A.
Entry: 7.75 A
